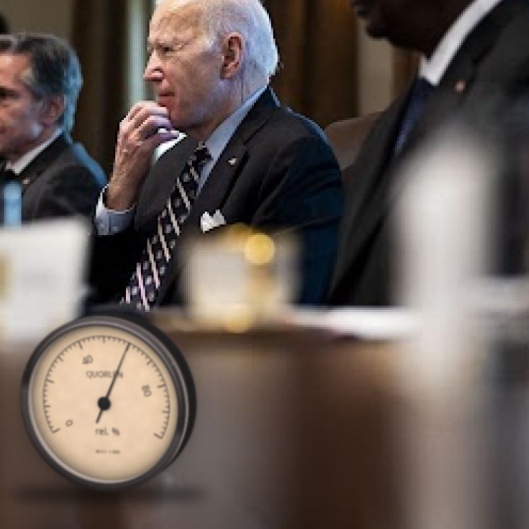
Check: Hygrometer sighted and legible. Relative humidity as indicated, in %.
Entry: 60 %
